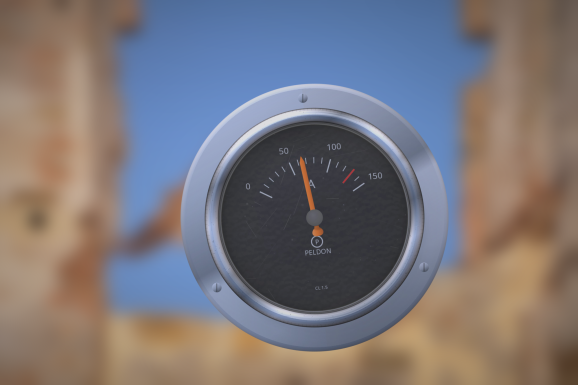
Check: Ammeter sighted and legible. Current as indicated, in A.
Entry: 65 A
